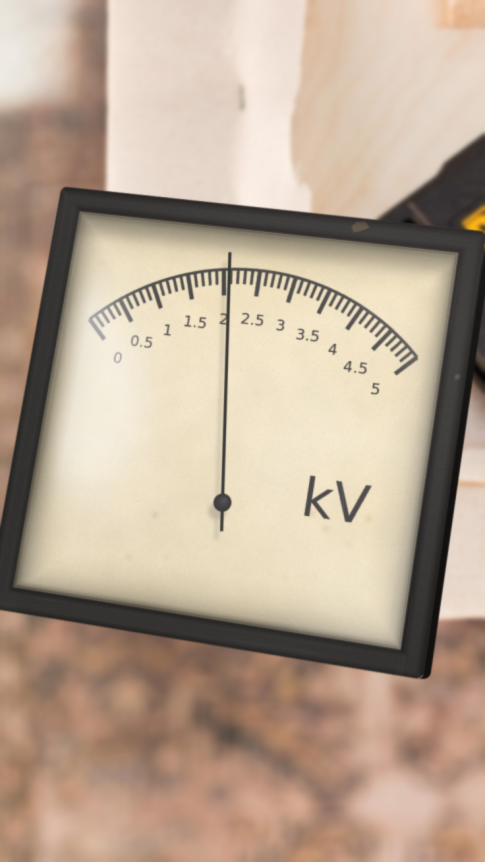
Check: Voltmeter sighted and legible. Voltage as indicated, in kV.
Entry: 2.1 kV
